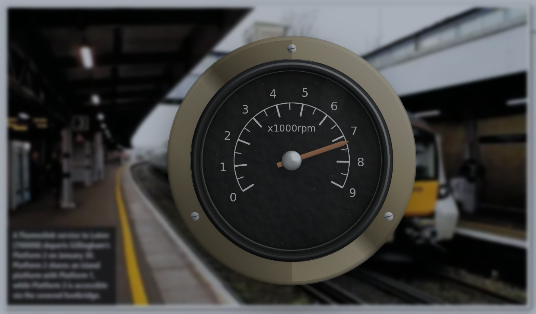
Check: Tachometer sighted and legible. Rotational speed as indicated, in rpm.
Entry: 7250 rpm
